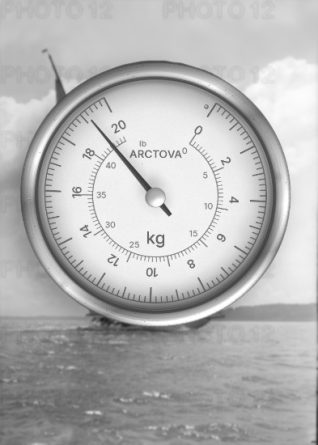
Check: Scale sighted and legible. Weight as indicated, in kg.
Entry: 19.2 kg
